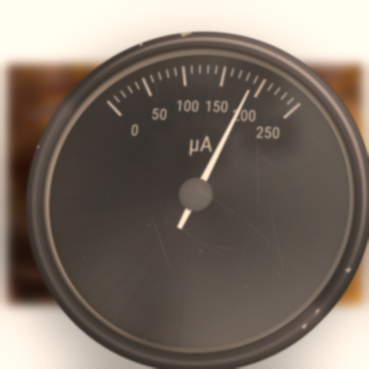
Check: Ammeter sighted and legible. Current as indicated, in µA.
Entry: 190 µA
